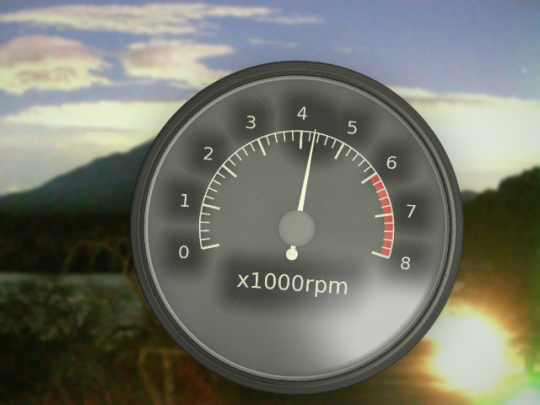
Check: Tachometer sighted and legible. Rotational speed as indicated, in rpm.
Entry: 4300 rpm
